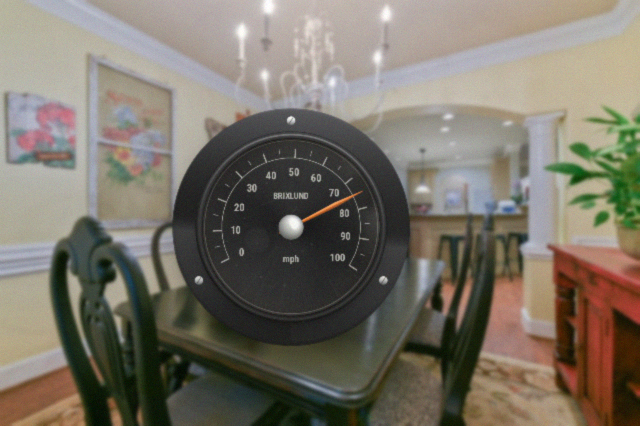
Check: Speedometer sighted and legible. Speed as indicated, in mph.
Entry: 75 mph
